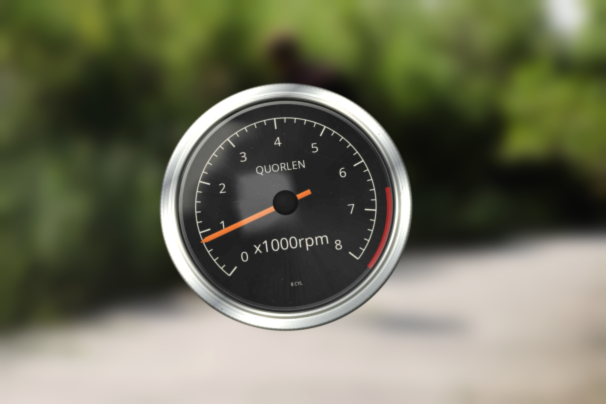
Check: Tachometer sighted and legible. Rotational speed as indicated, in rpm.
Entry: 800 rpm
